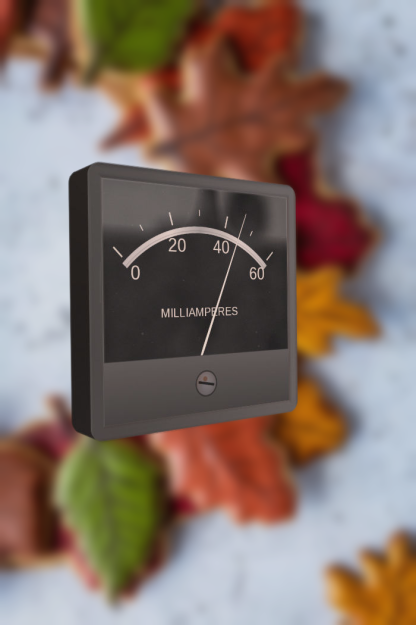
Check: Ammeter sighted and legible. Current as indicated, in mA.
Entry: 45 mA
